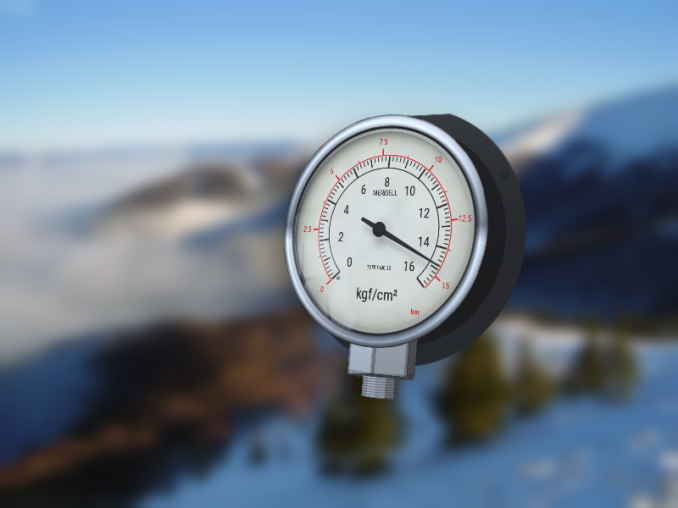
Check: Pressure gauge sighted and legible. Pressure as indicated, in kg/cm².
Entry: 14.8 kg/cm²
